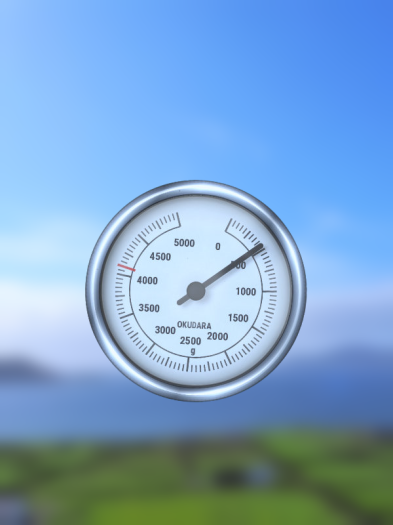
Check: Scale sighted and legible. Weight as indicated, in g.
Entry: 450 g
